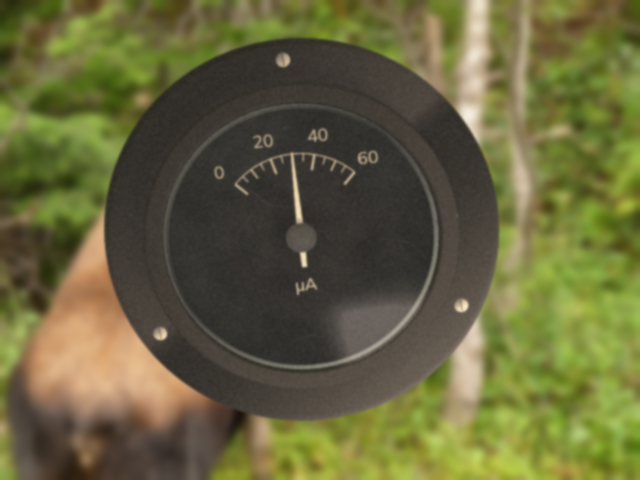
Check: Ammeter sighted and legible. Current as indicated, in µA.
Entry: 30 µA
